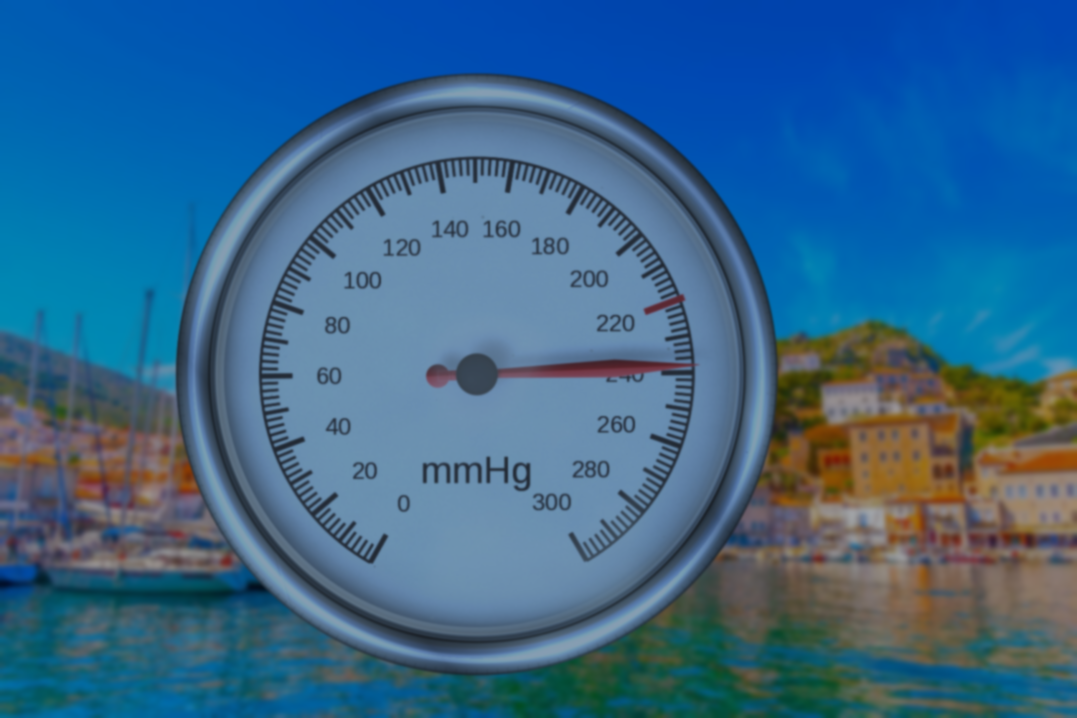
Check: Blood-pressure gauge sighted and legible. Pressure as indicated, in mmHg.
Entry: 238 mmHg
